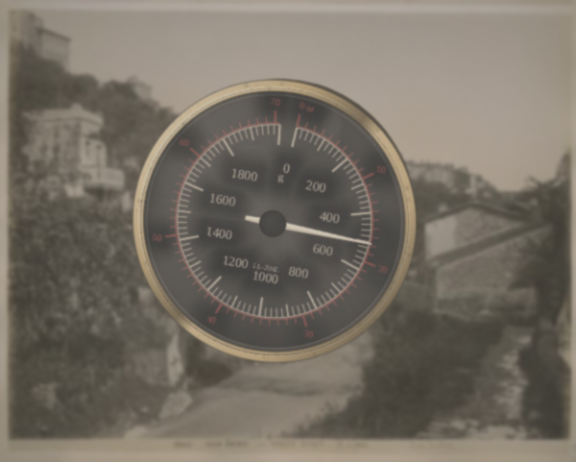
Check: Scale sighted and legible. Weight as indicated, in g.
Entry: 500 g
